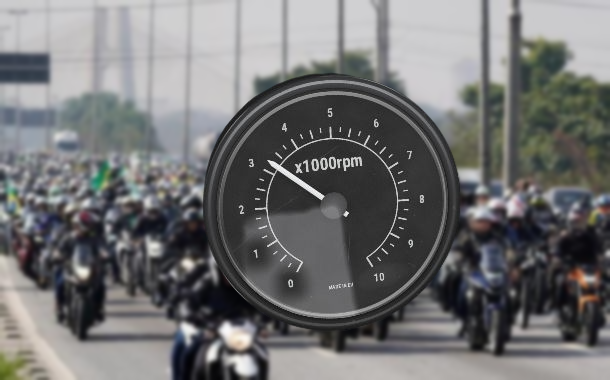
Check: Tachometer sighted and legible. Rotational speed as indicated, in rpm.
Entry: 3250 rpm
